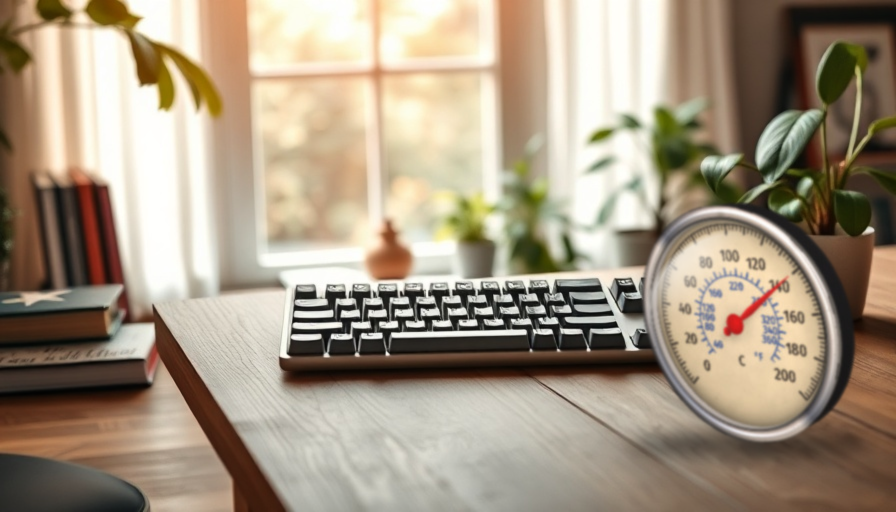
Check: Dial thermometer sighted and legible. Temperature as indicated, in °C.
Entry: 140 °C
